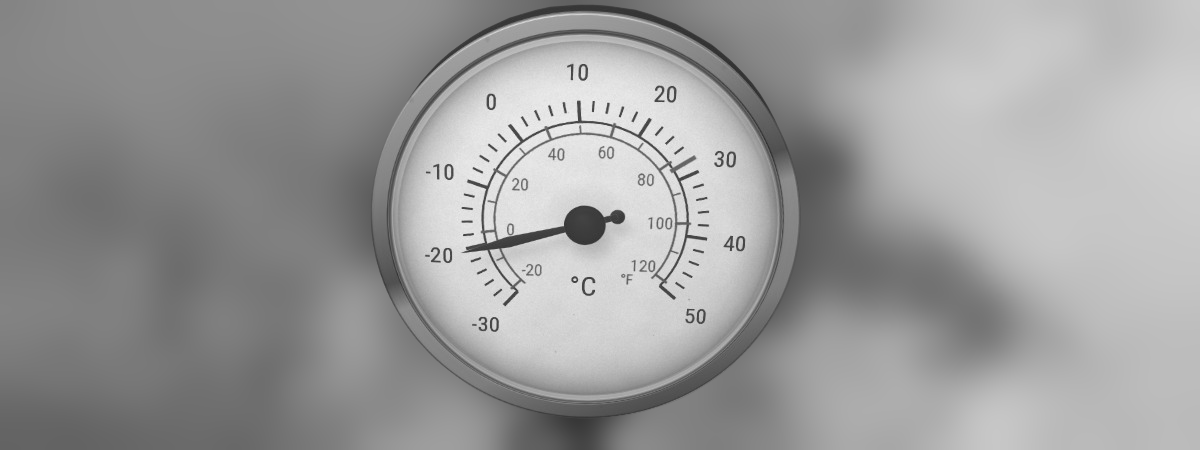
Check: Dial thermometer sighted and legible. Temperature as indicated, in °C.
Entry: -20 °C
